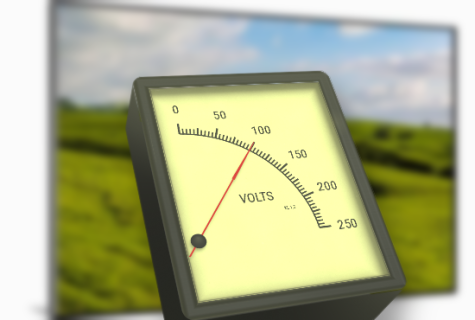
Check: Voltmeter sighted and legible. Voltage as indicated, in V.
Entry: 100 V
